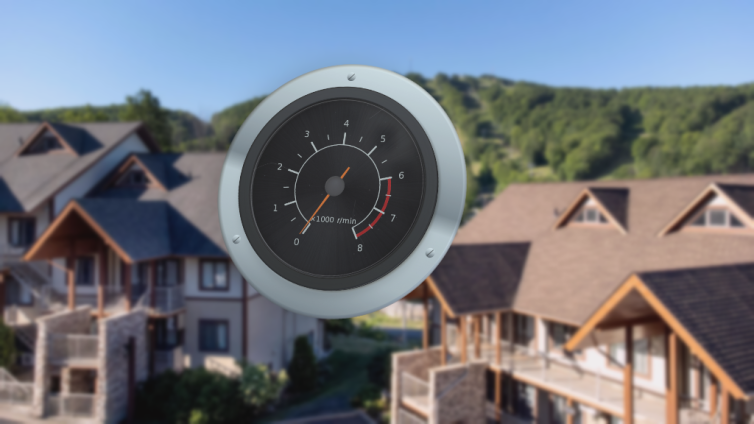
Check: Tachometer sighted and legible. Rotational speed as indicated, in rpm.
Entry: 0 rpm
